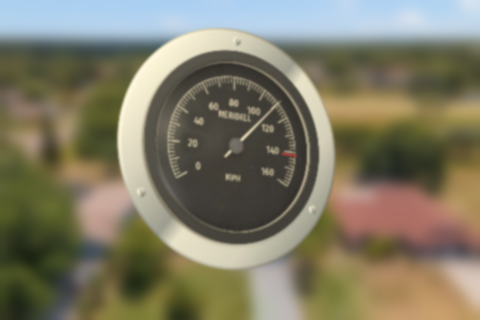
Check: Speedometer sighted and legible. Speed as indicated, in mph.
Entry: 110 mph
